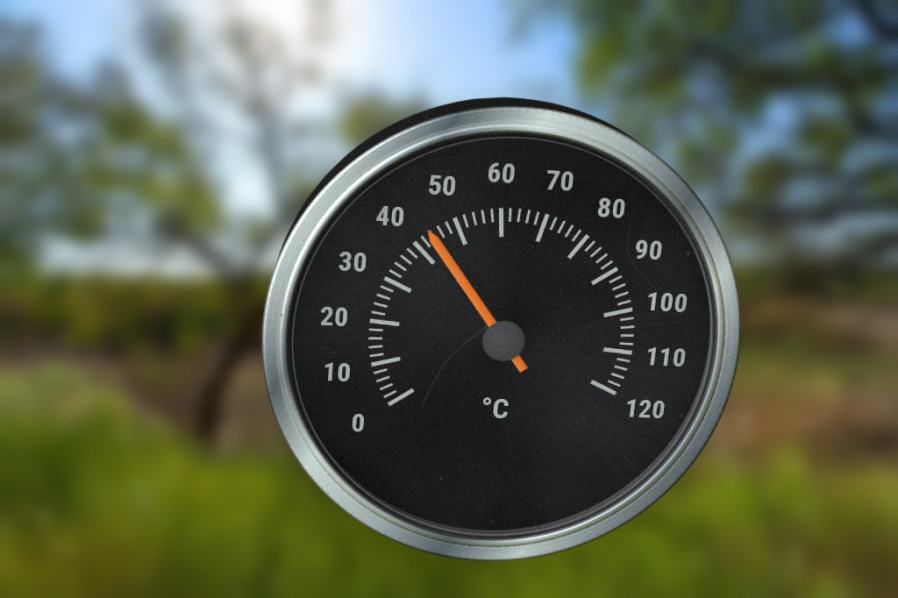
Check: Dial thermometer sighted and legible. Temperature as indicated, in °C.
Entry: 44 °C
